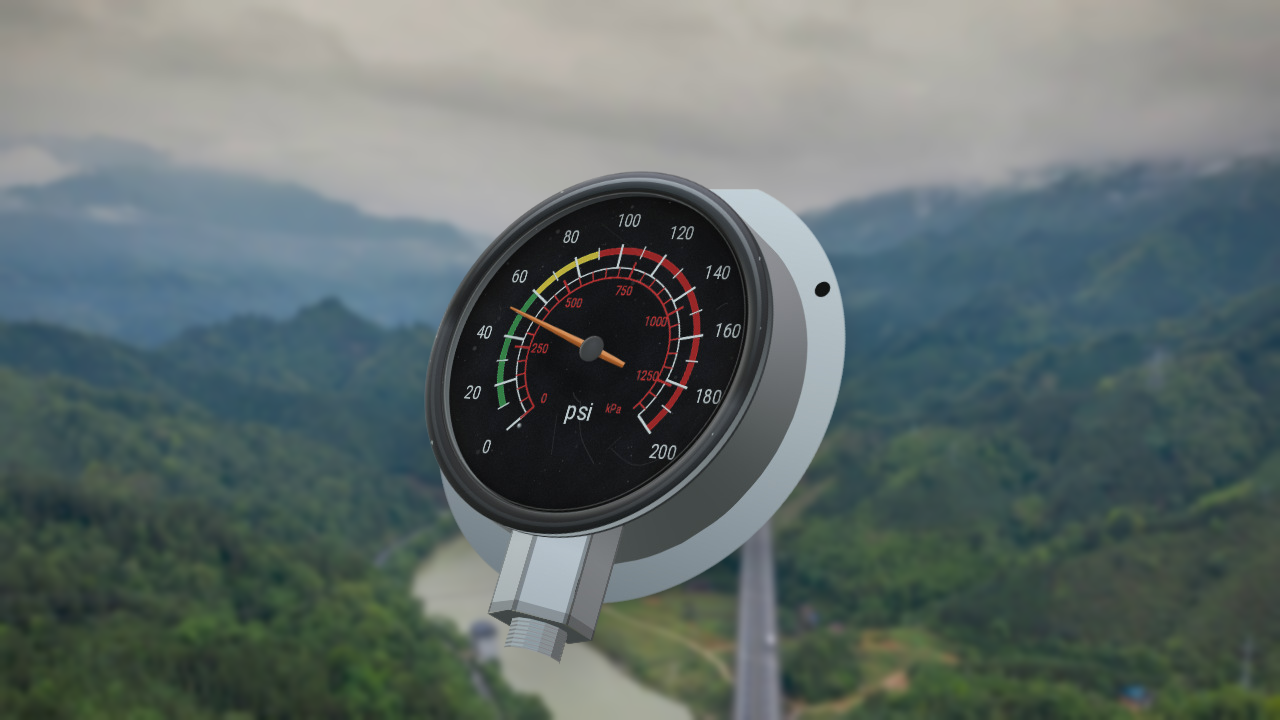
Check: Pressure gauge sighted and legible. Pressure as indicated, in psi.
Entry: 50 psi
